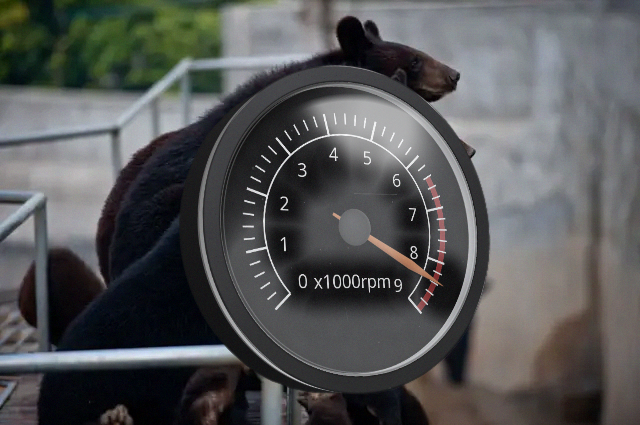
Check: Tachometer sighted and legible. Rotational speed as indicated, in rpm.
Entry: 8400 rpm
